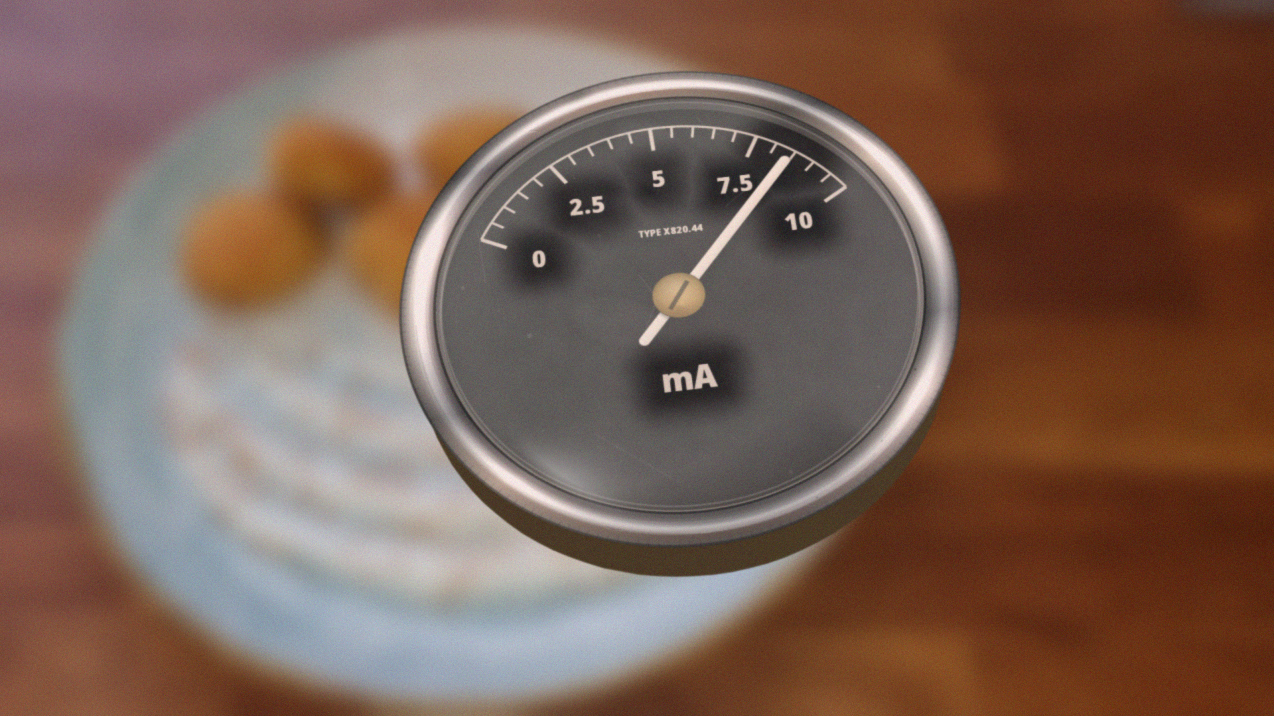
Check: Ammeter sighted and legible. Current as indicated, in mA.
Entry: 8.5 mA
